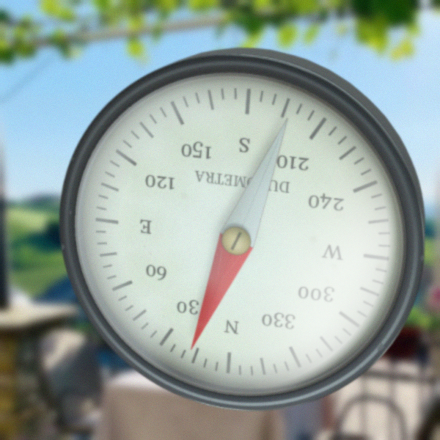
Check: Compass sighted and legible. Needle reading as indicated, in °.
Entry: 17.5 °
